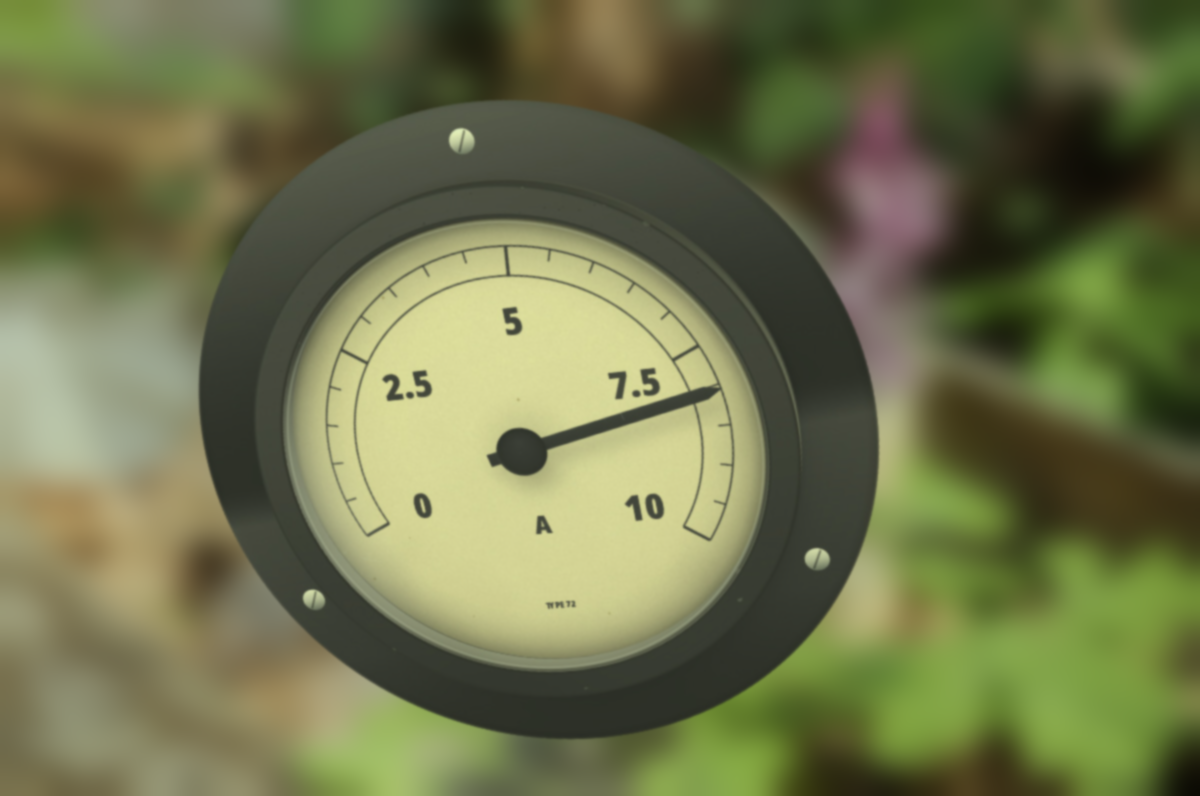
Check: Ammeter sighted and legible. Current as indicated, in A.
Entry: 8 A
